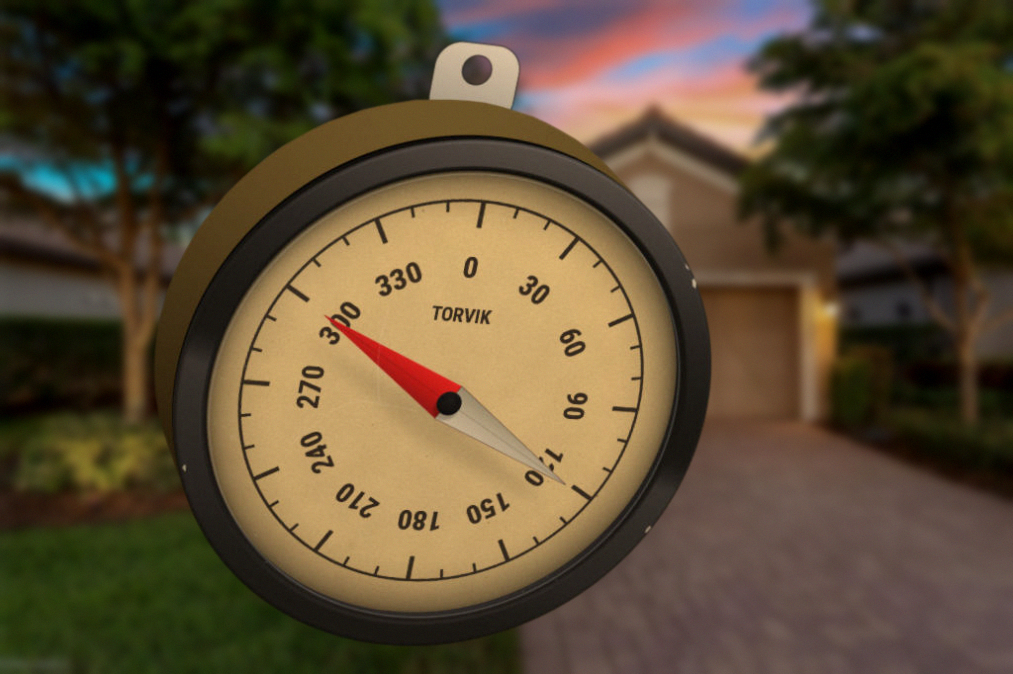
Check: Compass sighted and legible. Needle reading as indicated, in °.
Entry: 300 °
